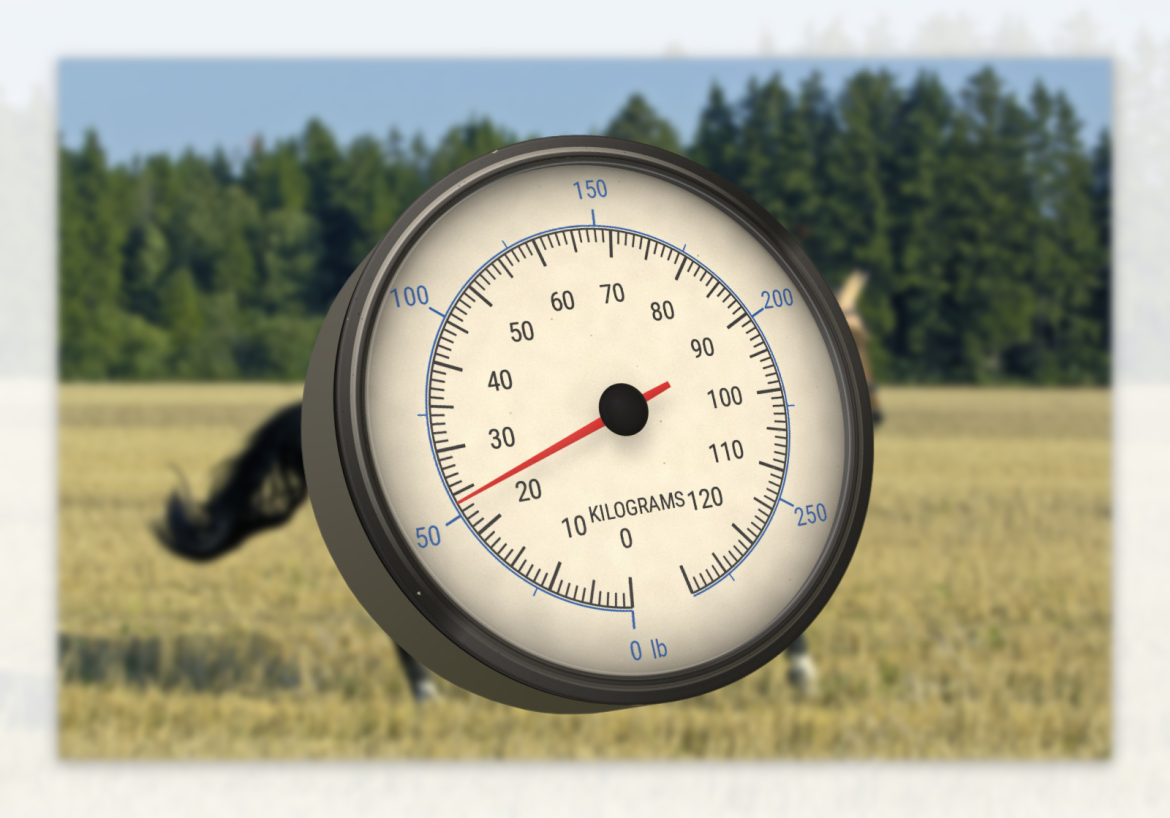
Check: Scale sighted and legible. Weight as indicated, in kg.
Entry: 24 kg
